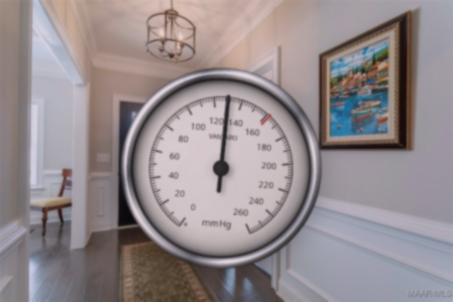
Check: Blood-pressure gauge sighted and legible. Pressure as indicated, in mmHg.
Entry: 130 mmHg
